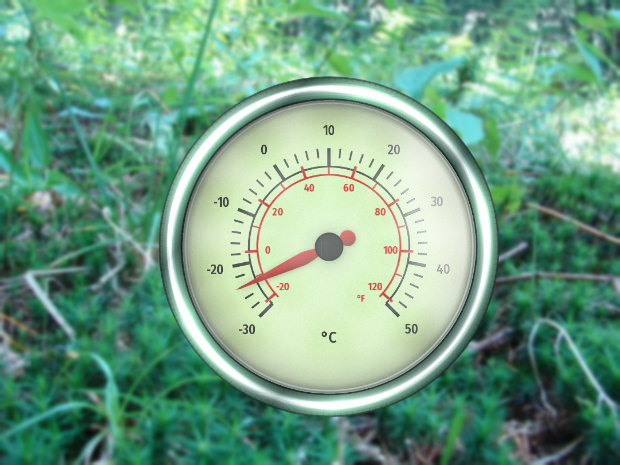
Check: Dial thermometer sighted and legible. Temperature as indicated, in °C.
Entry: -24 °C
